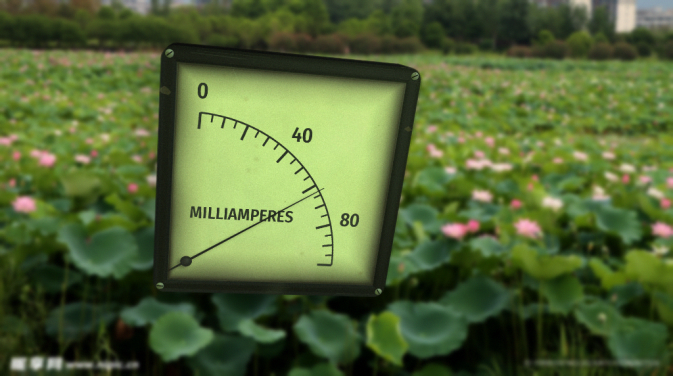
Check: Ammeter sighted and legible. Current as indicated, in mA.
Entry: 62.5 mA
